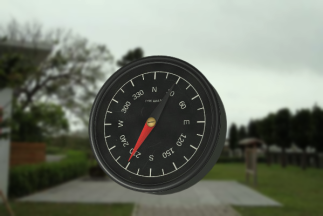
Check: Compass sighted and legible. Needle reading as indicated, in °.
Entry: 210 °
